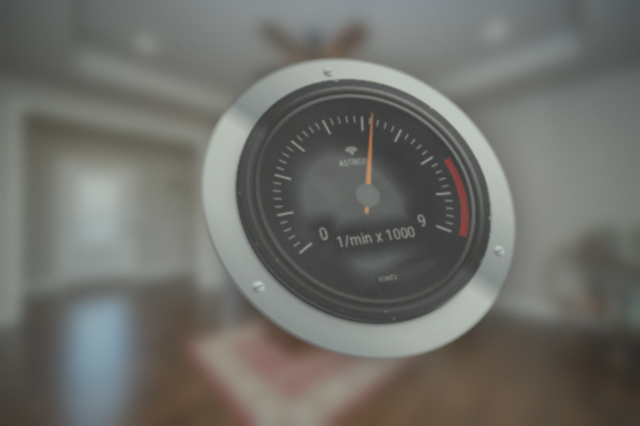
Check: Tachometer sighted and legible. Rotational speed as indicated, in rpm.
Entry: 5200 rpm
